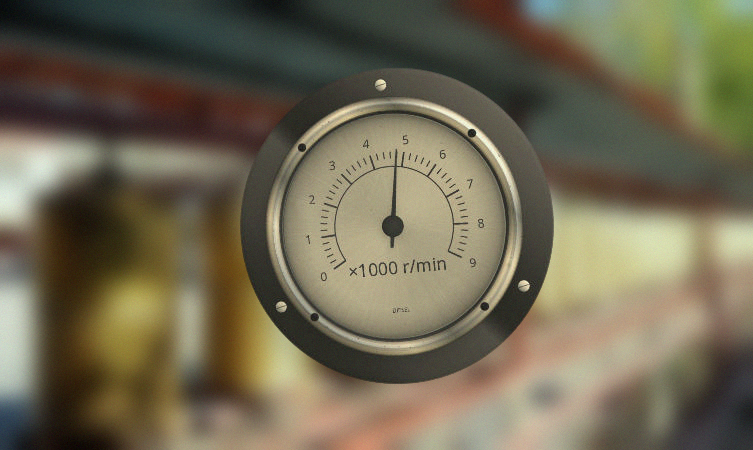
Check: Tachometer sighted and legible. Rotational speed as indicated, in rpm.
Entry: 4800 rpm
